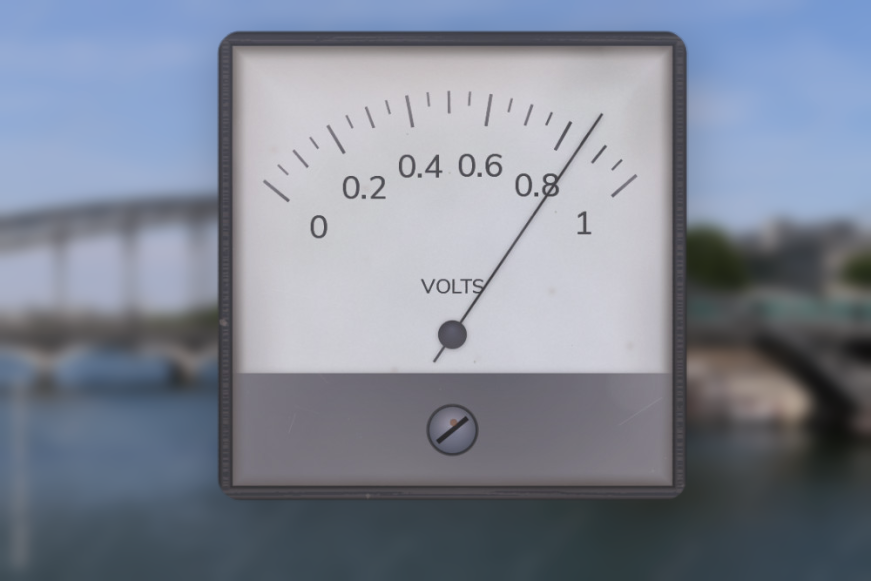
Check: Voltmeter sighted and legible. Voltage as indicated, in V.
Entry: 0.85 V
